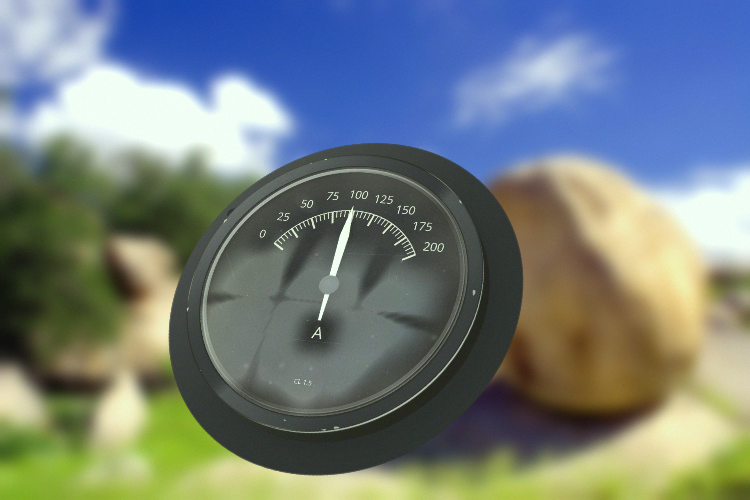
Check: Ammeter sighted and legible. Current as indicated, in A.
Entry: 100 A
